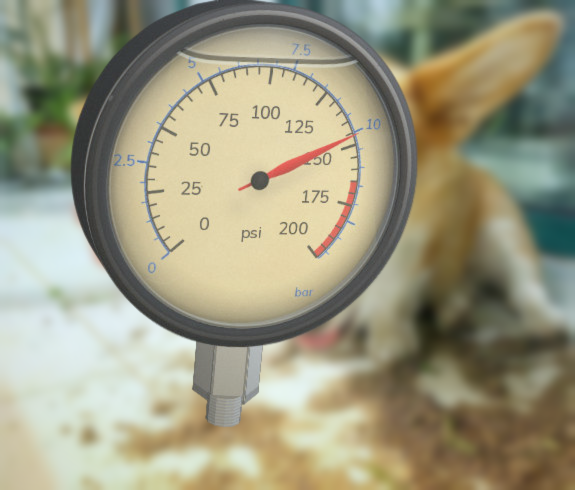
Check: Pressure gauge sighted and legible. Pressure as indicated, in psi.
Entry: 145 psi
